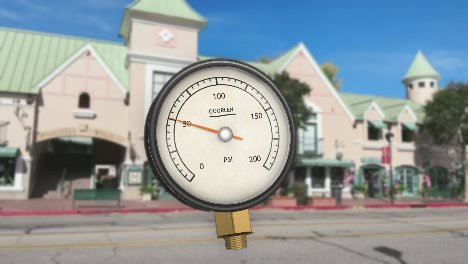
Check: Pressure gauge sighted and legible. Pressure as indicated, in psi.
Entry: 50 psi
